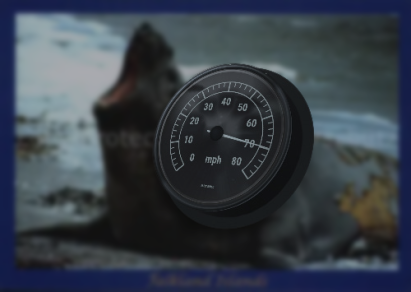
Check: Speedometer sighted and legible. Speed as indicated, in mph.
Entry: 70 mph
